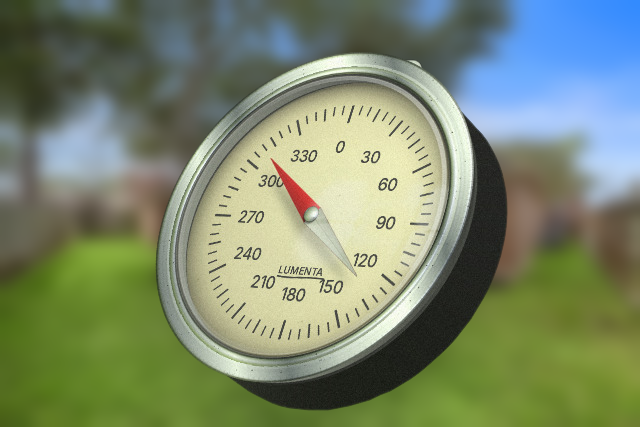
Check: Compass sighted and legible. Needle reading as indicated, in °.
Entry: 310 °
